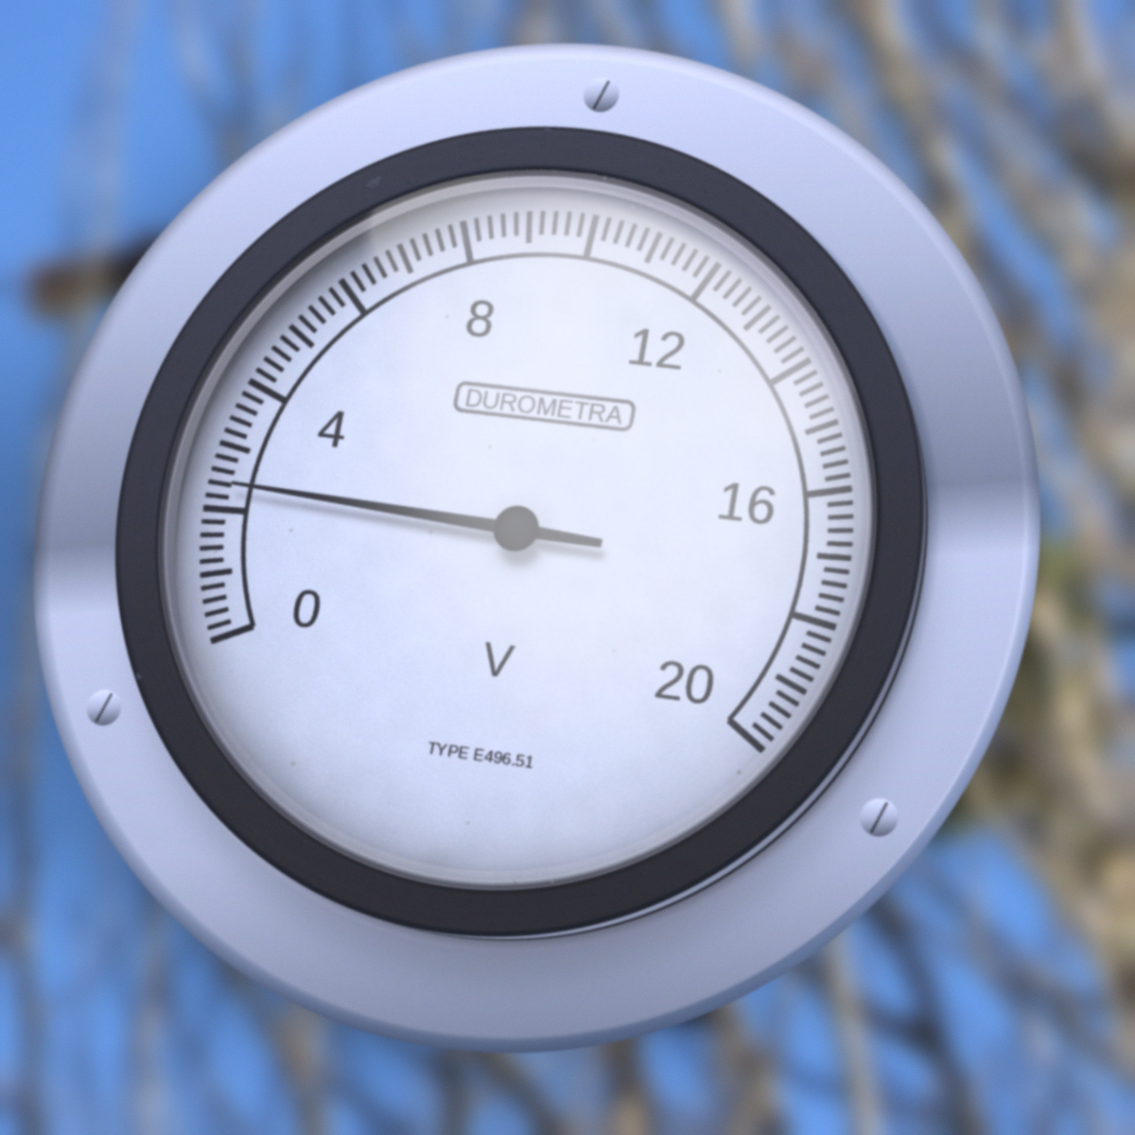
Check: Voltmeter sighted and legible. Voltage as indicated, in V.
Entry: 2.4 V
